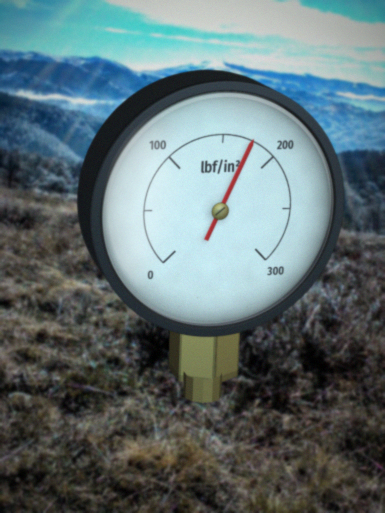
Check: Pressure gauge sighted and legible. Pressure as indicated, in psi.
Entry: 175 psi
